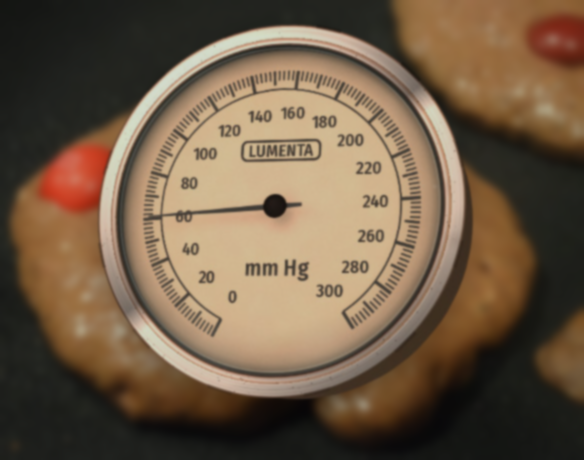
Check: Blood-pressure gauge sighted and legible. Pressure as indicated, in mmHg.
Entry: 60 mmHg
